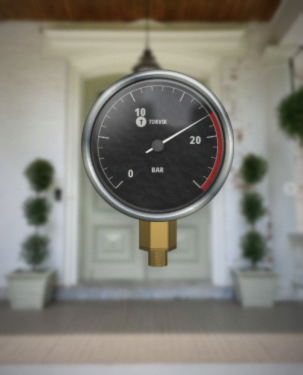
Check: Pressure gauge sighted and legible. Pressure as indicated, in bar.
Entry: 18 bar
